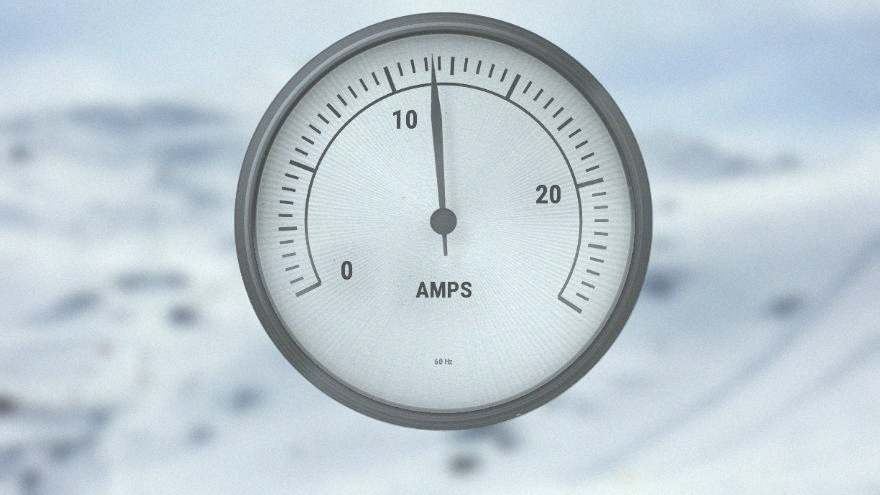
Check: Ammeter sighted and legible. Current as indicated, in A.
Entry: 11.75 A
